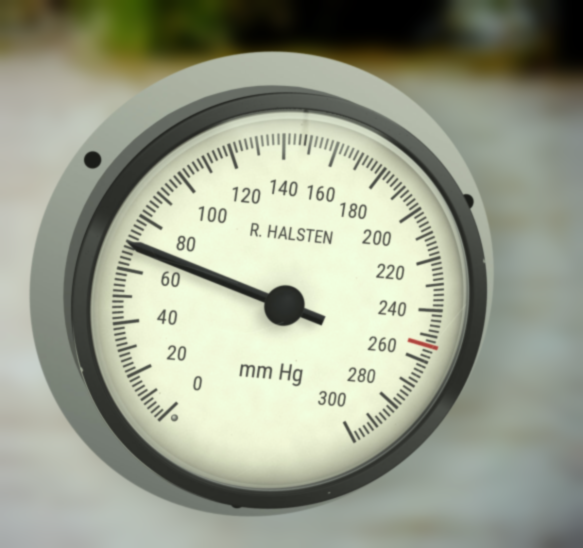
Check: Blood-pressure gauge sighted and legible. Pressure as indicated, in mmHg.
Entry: 70 mmHg
